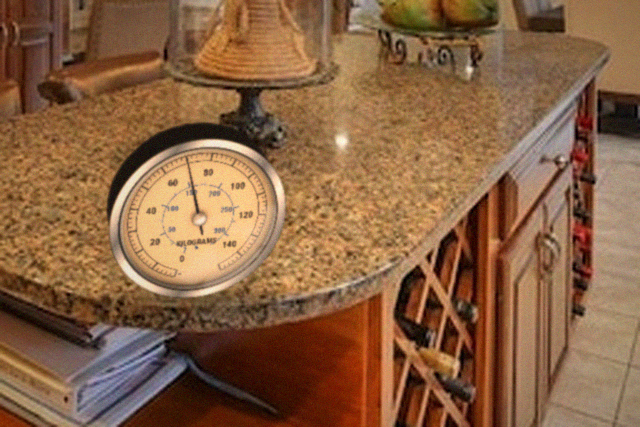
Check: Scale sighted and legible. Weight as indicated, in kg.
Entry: 70 kg
